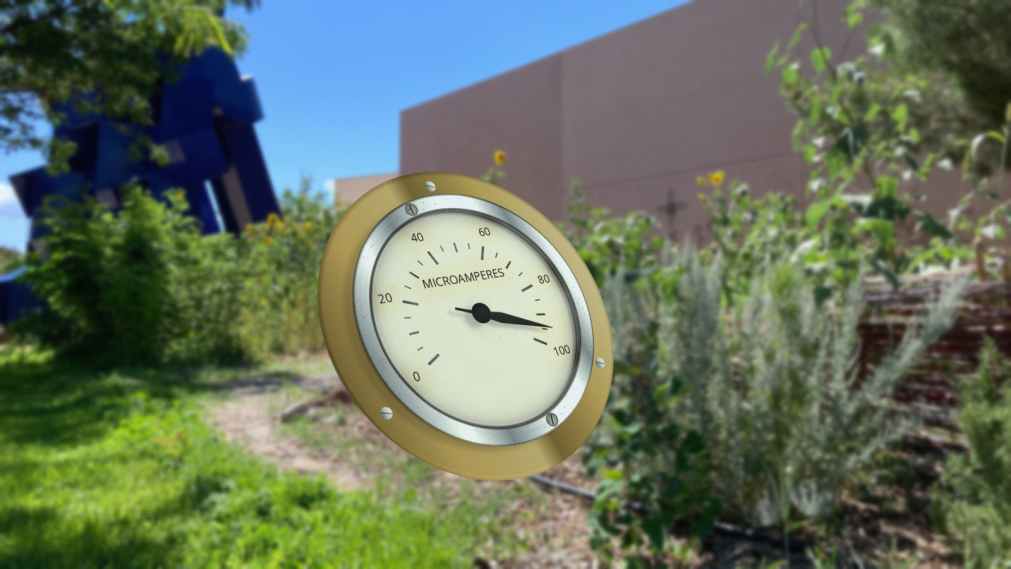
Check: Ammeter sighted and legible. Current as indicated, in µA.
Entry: 95 µA
